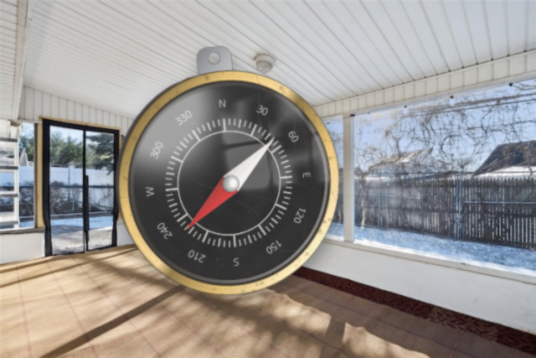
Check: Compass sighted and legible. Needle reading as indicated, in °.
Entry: 230 °
